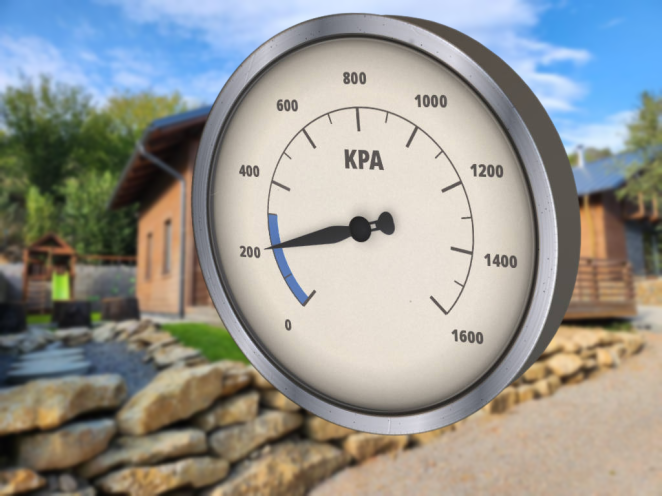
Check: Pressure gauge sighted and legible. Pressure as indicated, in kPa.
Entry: 200 kPa
